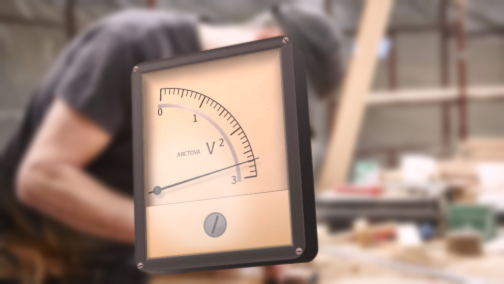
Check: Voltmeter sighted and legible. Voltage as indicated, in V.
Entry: 2.7 V
